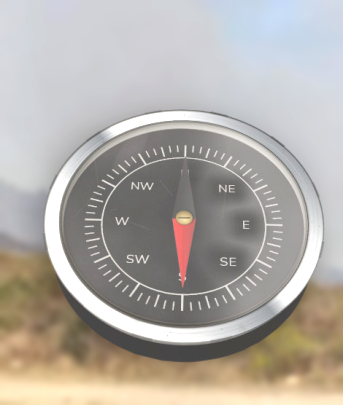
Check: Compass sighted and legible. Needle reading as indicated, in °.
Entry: 180 °
